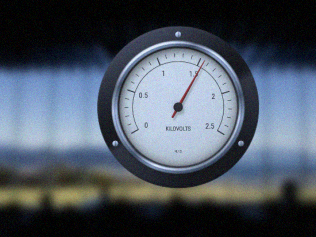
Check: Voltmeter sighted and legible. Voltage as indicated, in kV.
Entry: 1.55 kV
